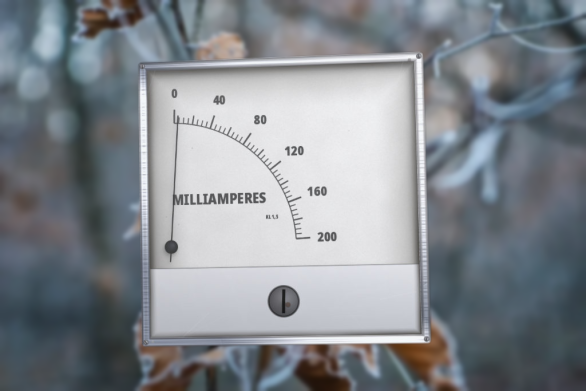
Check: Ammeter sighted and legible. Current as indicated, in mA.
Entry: 5 mA
